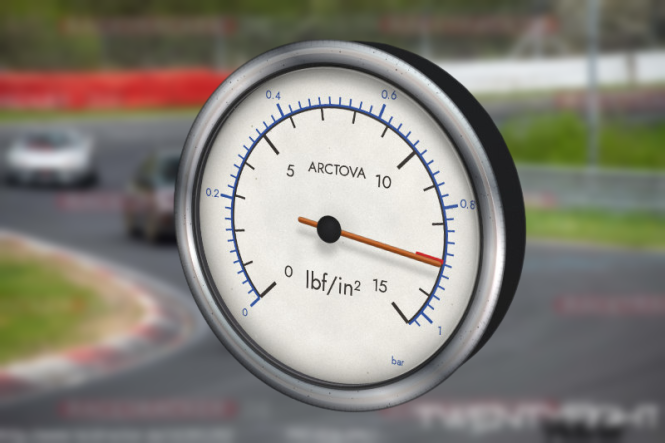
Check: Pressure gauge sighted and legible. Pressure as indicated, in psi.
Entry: 13 psi
